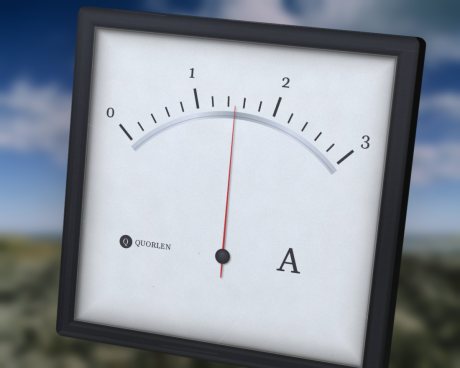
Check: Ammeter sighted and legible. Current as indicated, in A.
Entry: 1.5 A
